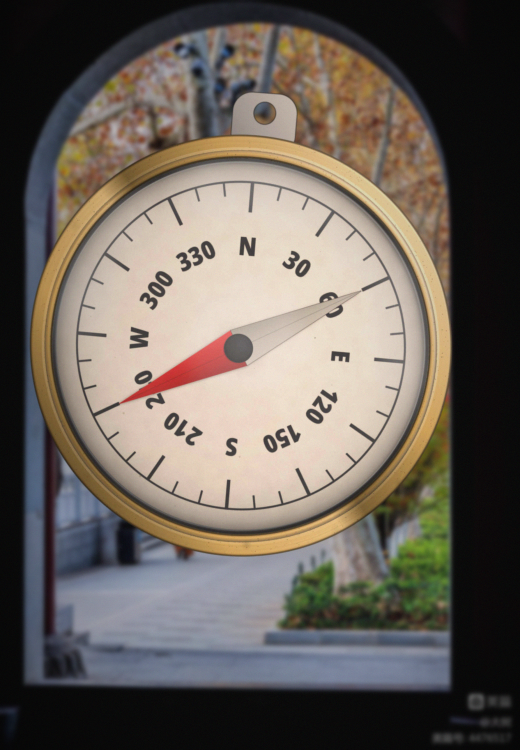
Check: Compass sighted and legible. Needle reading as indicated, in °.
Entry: 240 °
